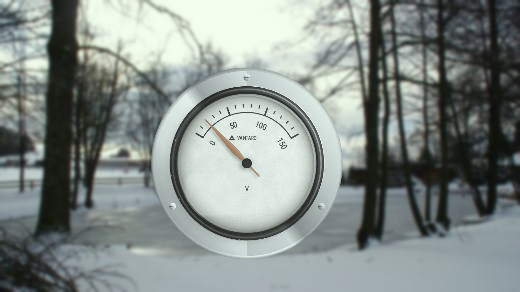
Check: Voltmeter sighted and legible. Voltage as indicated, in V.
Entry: 20 V
